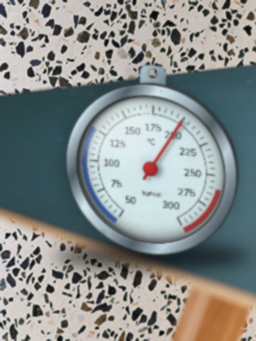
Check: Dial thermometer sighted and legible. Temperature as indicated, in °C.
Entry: 200 °C
